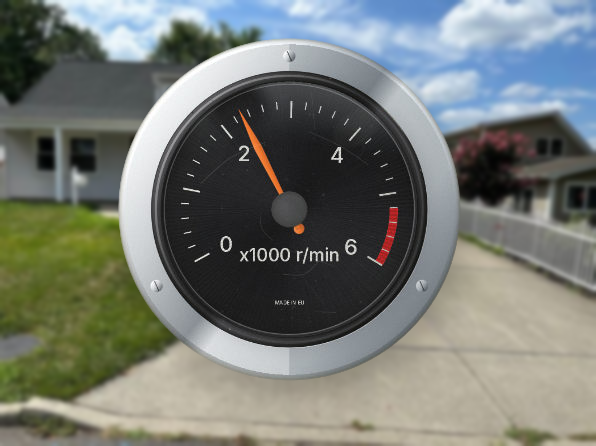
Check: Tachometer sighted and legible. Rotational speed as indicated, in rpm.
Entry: 2300 rpm
